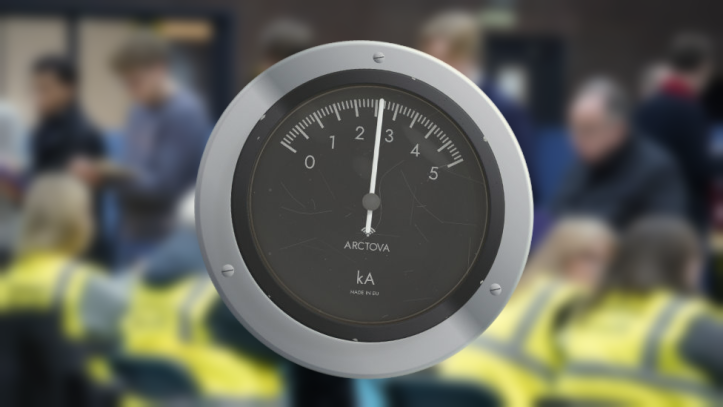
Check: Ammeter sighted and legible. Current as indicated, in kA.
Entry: 2.6 kA
